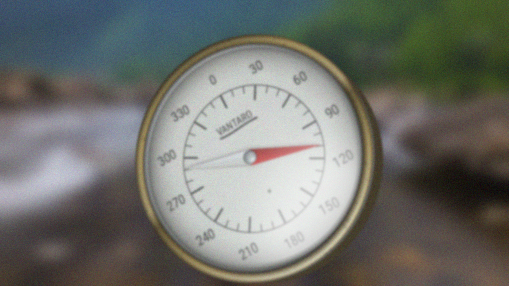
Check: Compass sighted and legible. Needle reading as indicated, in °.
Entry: 110 °
